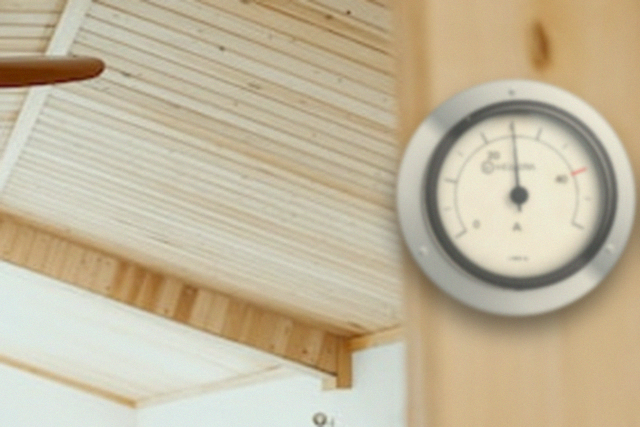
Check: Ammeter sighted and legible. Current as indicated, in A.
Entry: 25 A
